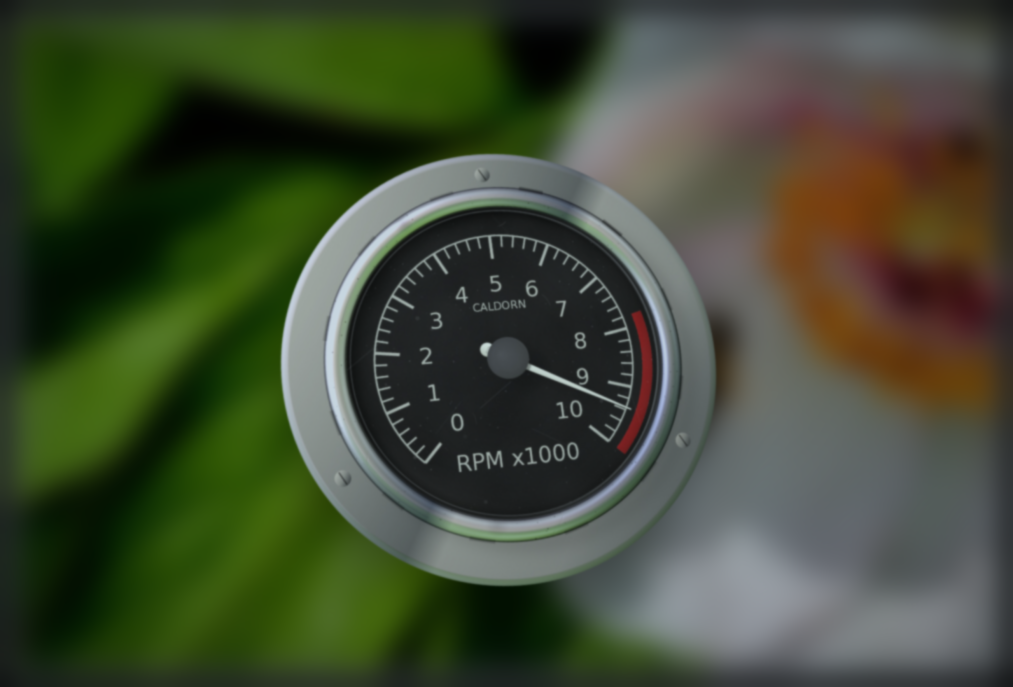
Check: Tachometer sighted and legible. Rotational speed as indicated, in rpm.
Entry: 9400 rpm
